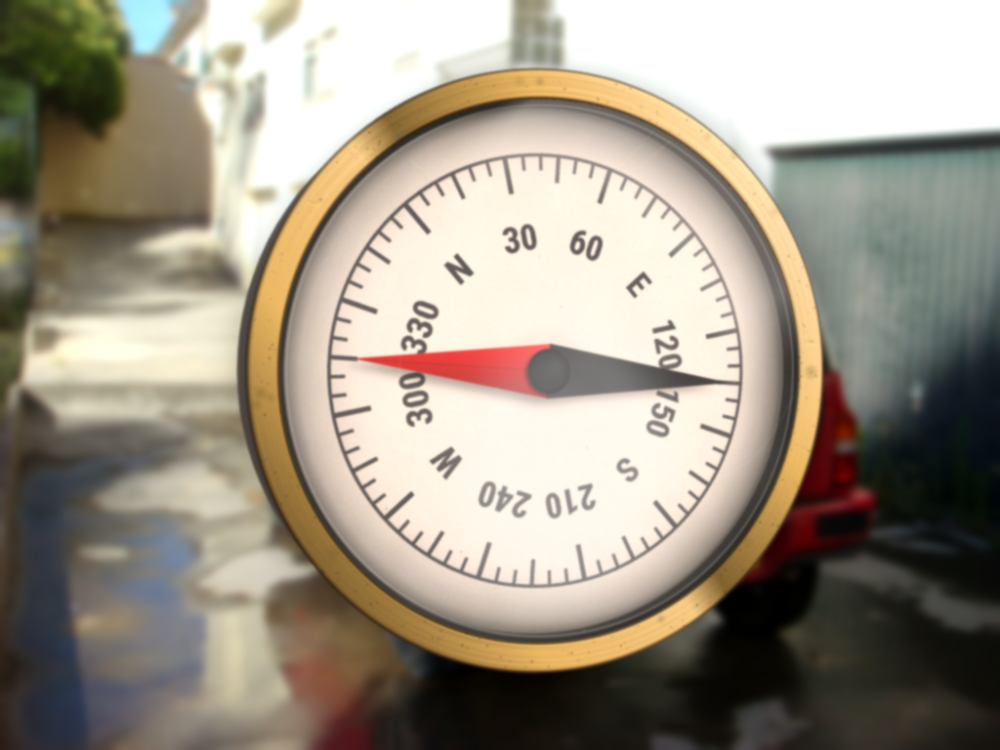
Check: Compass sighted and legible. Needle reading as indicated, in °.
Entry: 315 °
